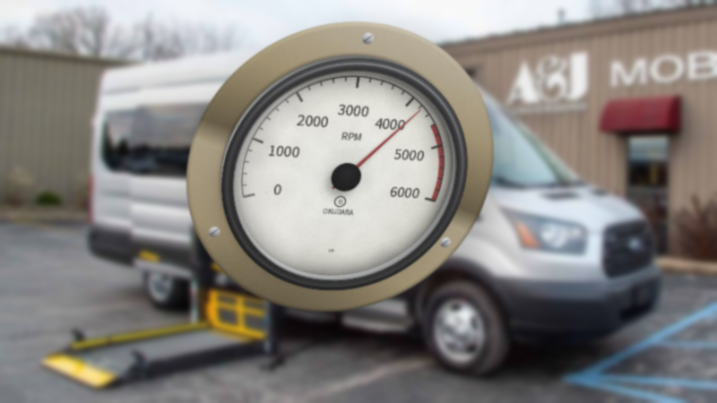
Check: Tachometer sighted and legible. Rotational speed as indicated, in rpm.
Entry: 4200 rpm
